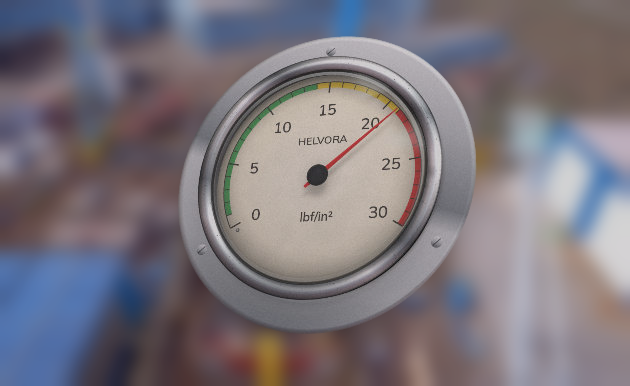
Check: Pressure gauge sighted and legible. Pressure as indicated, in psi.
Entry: 21 psi
